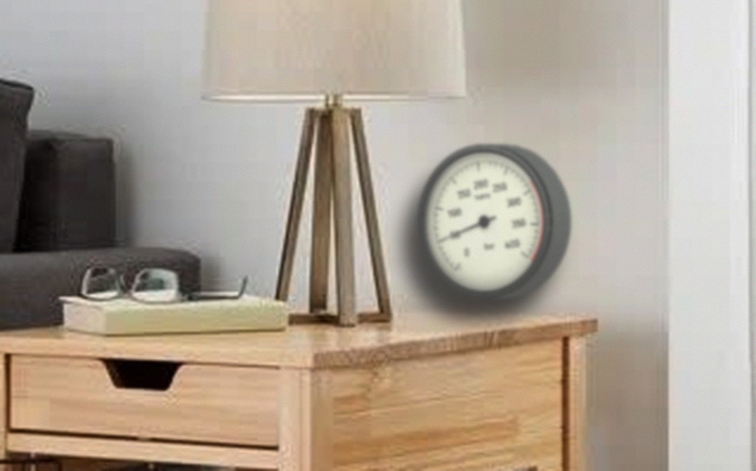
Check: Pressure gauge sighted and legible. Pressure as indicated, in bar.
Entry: 50 bar
